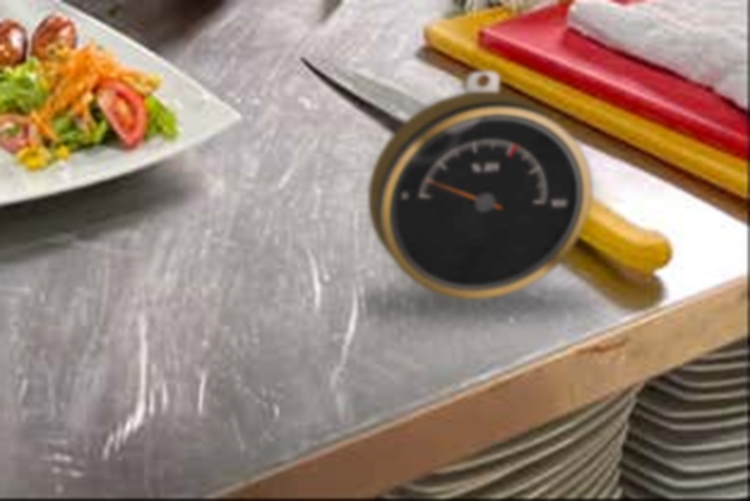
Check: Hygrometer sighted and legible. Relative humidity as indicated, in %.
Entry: 10 %
